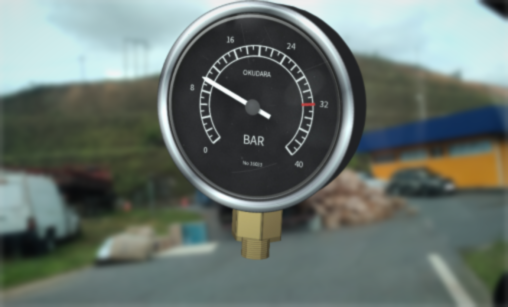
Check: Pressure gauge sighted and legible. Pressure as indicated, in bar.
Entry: 10 bar
